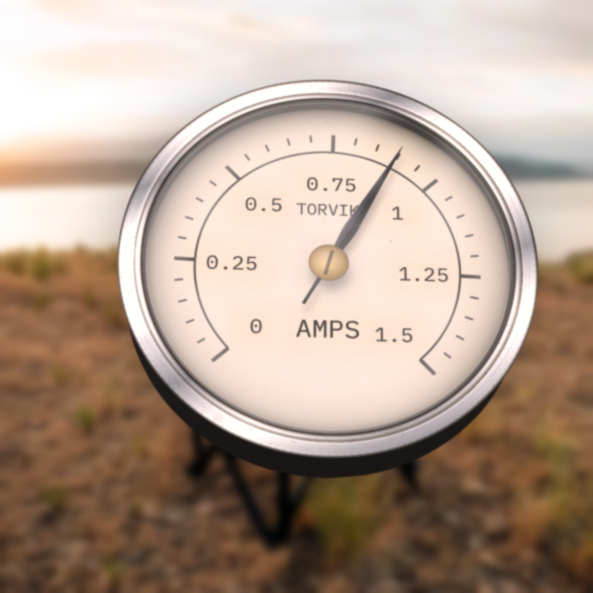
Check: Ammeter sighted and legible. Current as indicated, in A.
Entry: 0.9 A
